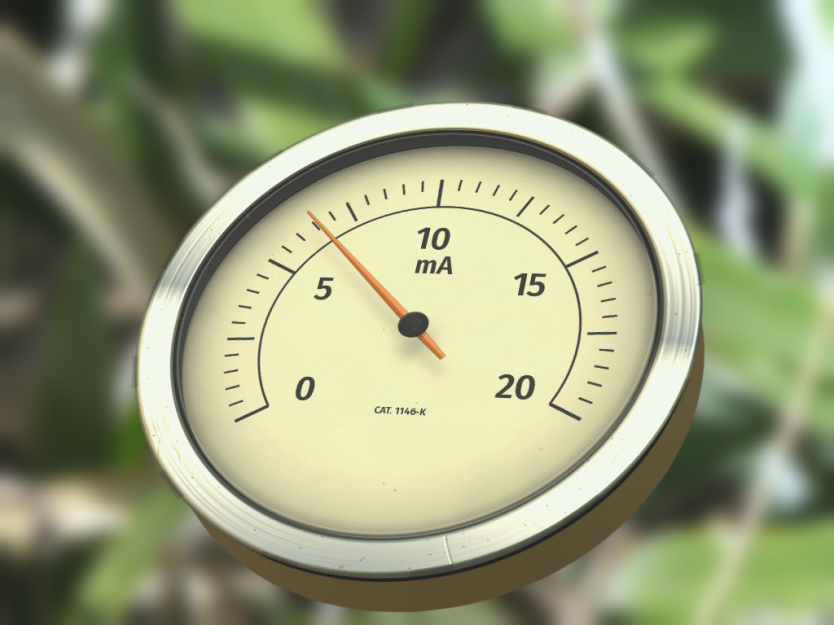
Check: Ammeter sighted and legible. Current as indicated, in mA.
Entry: 6.5 mA
